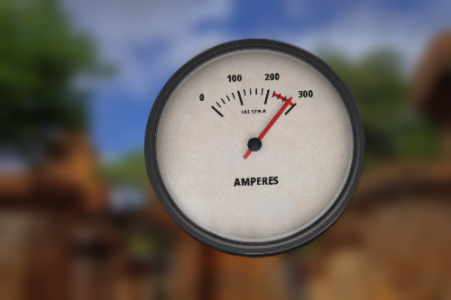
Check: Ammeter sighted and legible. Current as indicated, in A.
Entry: 280 A
